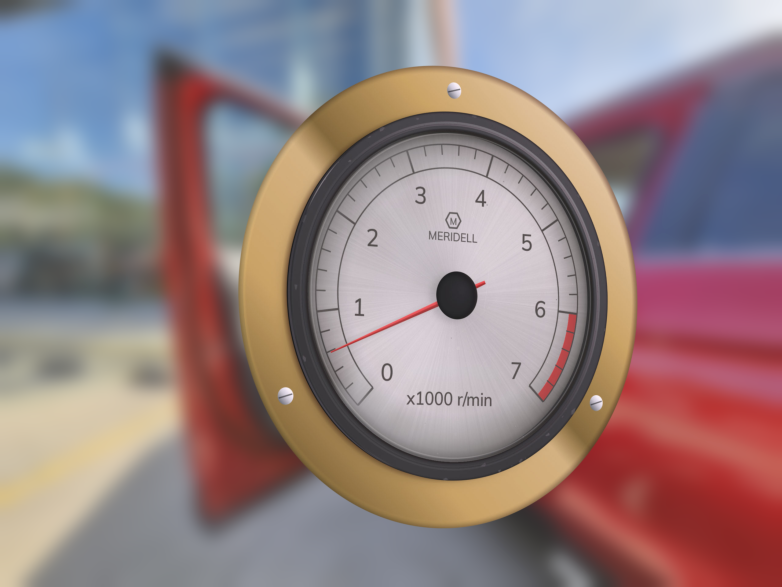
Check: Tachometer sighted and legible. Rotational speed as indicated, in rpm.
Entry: 600 rpm
